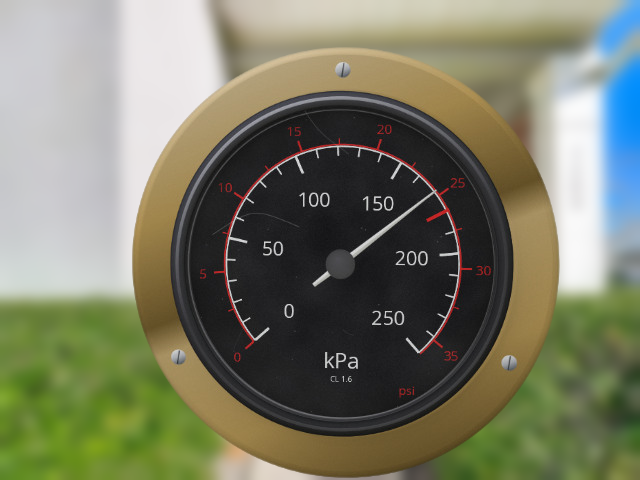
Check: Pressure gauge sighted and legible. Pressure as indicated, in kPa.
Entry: 170 kPa
